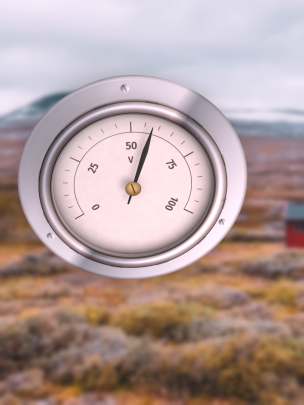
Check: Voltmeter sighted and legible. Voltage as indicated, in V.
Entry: 57.5 V
